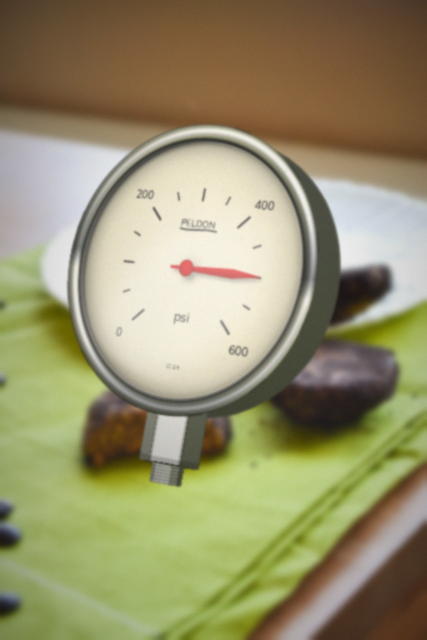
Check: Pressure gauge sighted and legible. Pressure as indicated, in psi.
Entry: 500 psi
